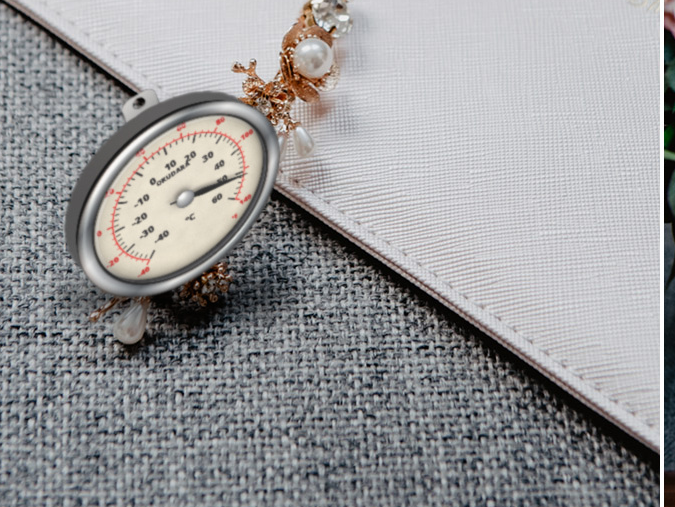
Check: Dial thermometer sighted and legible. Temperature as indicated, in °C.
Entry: 50 °C
